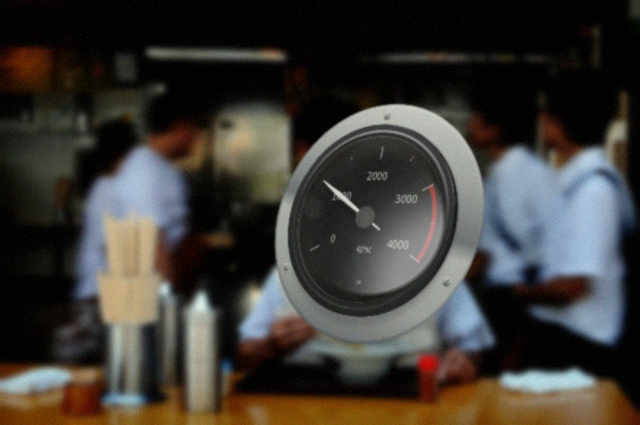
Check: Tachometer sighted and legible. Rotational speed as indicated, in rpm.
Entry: 1000 rpm
